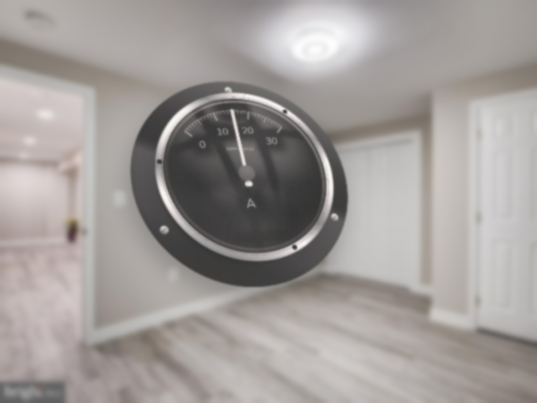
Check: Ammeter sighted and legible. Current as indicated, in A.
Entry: 15 A
